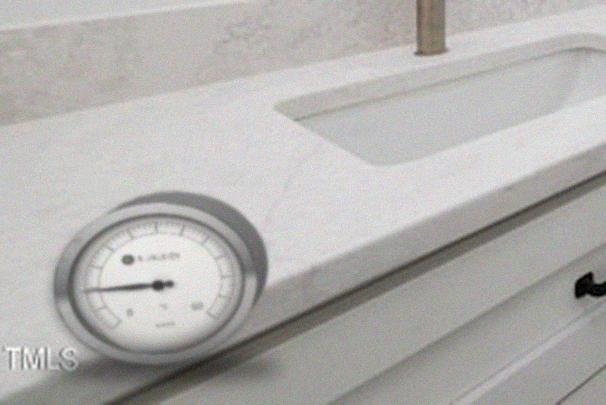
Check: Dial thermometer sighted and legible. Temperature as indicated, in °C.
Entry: 10 °C
